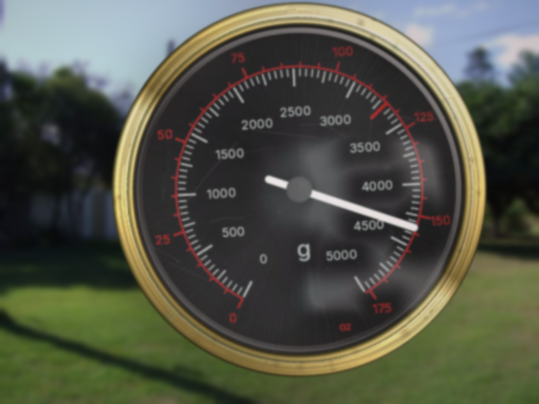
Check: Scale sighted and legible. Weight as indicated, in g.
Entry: 4350 g
